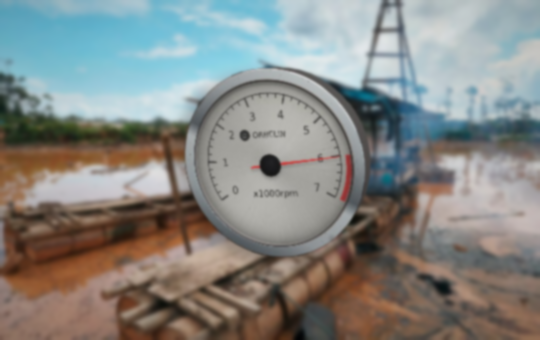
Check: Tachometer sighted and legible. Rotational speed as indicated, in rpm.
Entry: 6000 rpm
